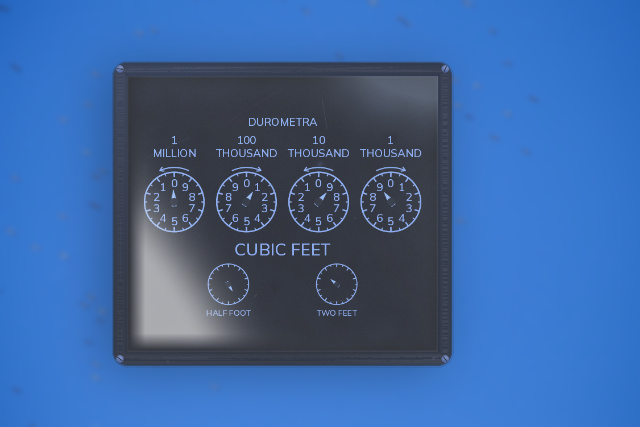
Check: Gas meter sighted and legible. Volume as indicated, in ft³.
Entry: 8900 ft³
